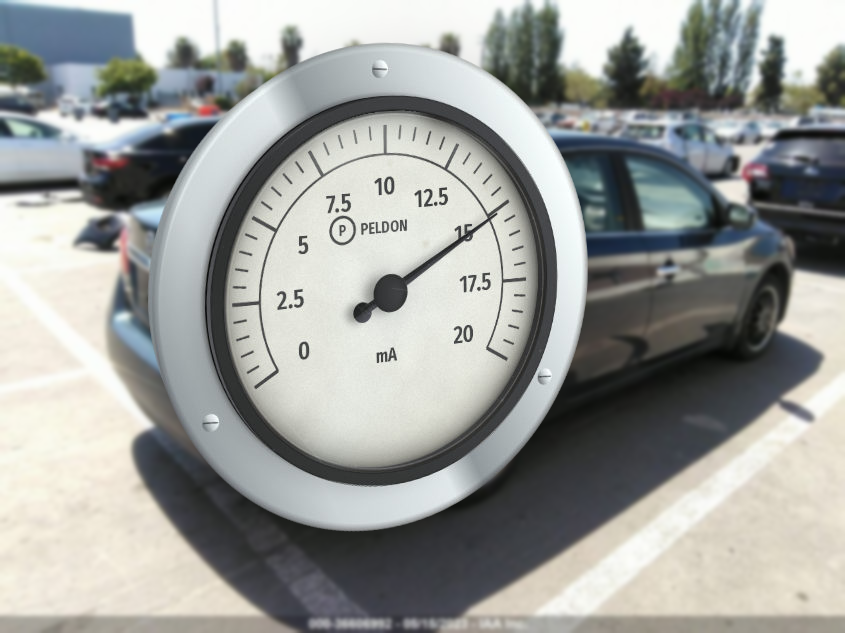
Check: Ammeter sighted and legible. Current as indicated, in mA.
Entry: 15 mA
